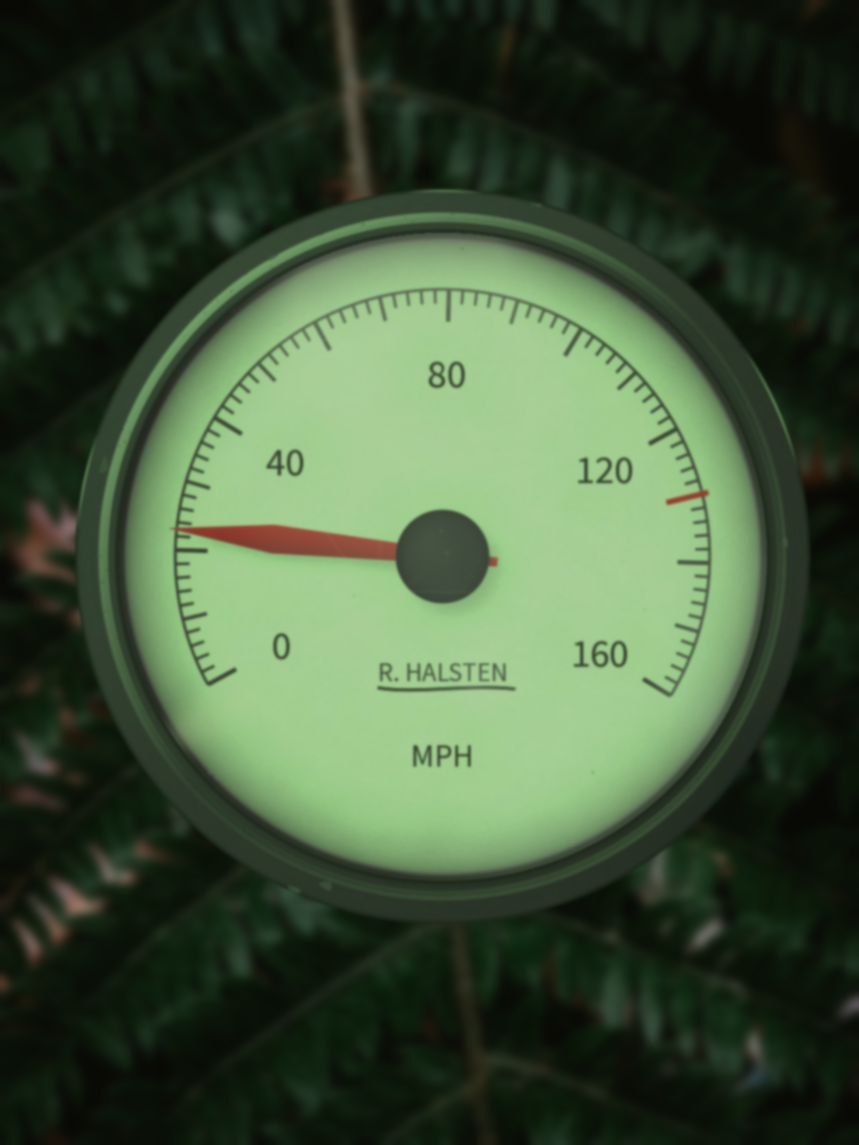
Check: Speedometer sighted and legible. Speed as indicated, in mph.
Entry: 23 mph
